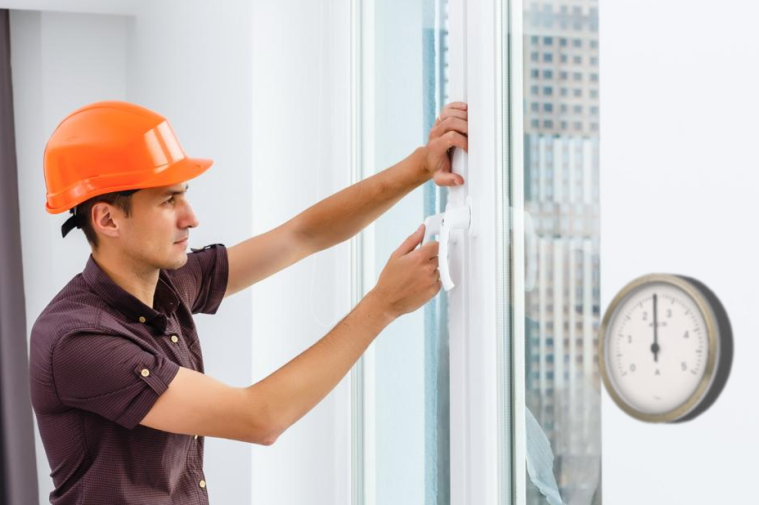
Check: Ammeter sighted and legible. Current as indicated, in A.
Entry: 2.5 A
